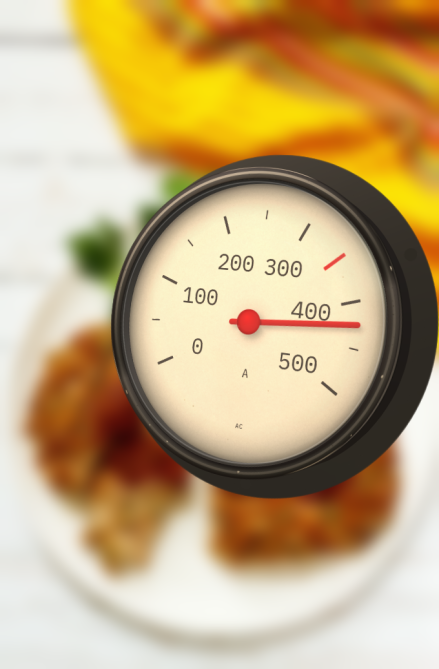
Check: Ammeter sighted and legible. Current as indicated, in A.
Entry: 425 A
